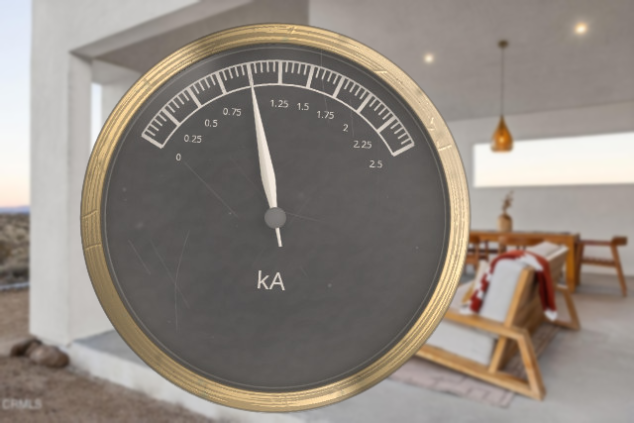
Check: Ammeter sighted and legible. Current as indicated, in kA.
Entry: 1 kA
